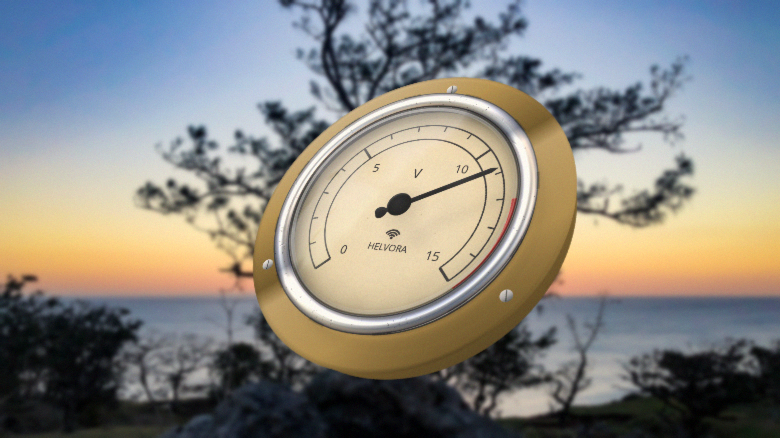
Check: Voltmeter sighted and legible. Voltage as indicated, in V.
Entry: 11 V
